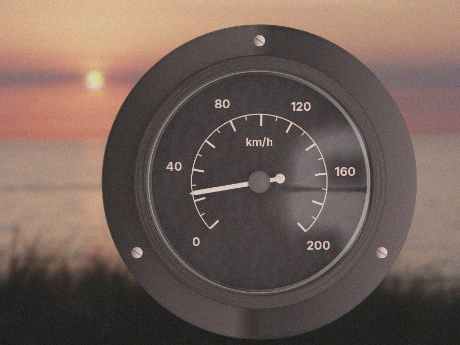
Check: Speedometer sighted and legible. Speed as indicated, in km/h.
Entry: 25 km/h
